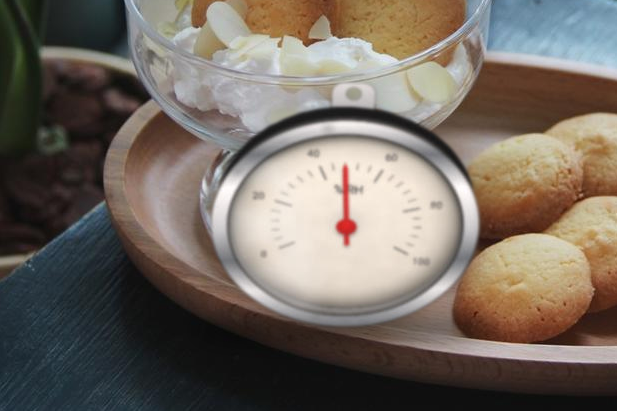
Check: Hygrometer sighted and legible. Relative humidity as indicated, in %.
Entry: 48 %
